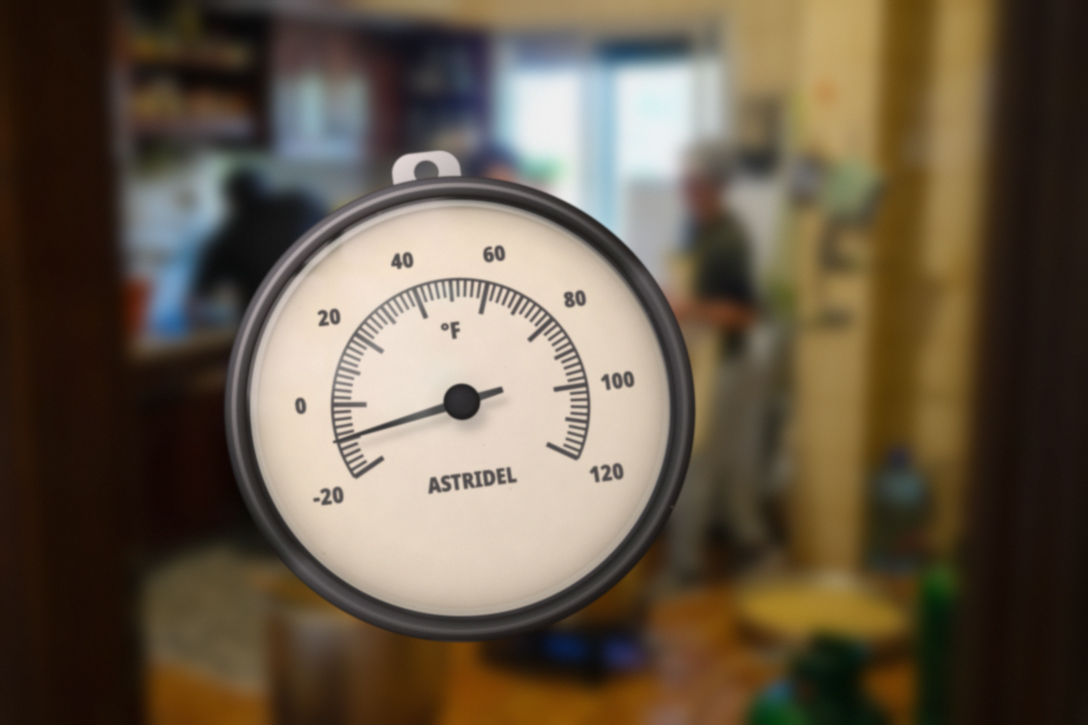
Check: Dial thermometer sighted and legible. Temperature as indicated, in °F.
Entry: -10 °F
